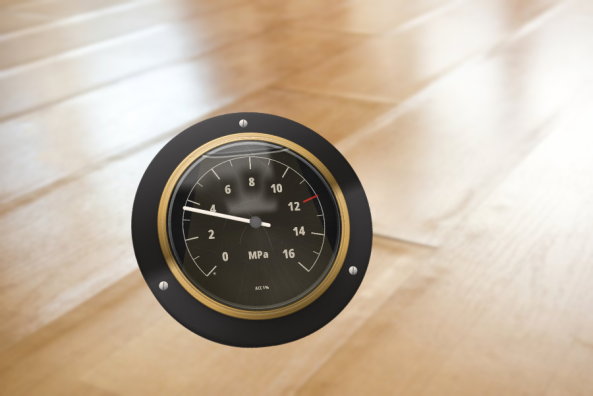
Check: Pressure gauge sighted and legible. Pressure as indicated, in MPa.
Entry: 3.5 MPa
